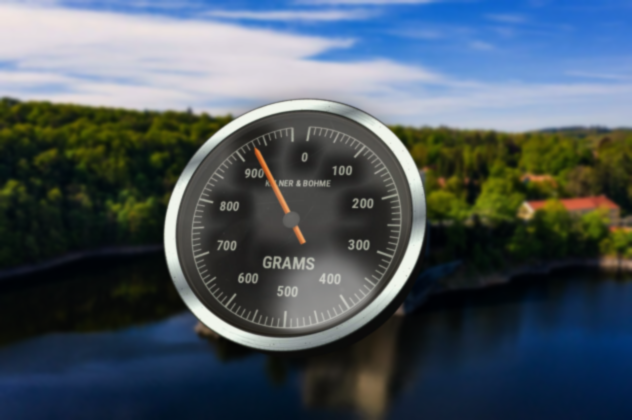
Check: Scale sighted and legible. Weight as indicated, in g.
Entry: 930 g
